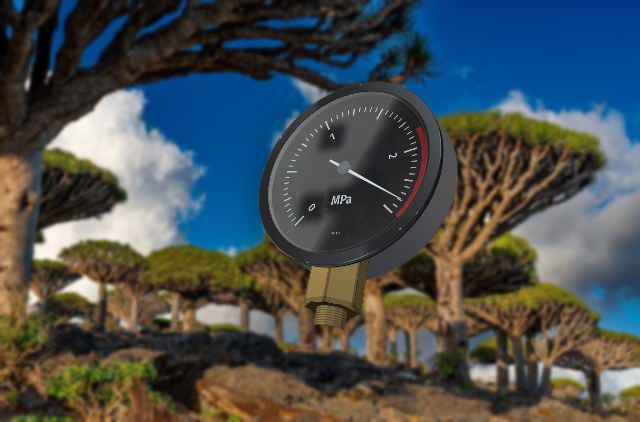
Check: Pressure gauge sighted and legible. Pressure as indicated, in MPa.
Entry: 2.4 MPa
